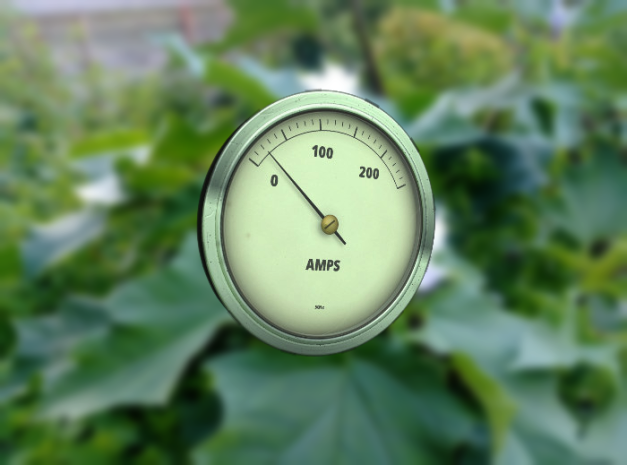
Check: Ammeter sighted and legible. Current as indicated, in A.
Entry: 20 A
